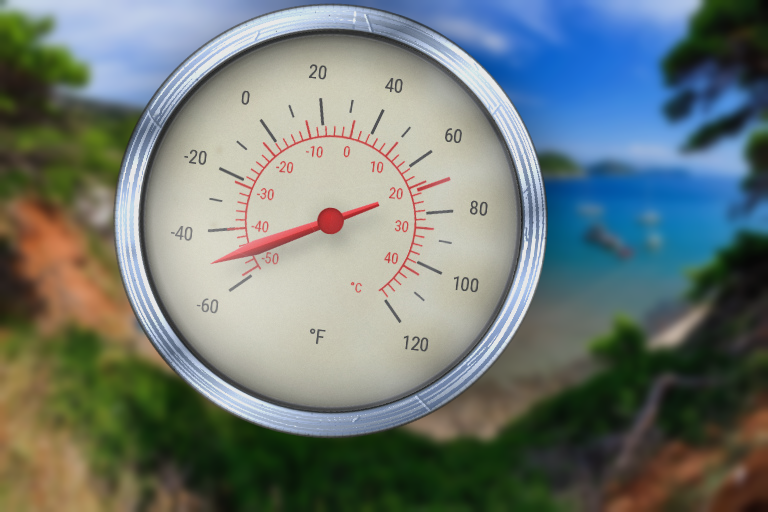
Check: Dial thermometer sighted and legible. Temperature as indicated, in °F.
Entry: -50 °F
